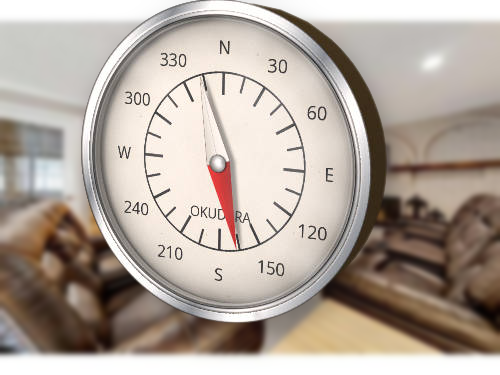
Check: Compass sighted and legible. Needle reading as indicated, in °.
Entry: 165 °
